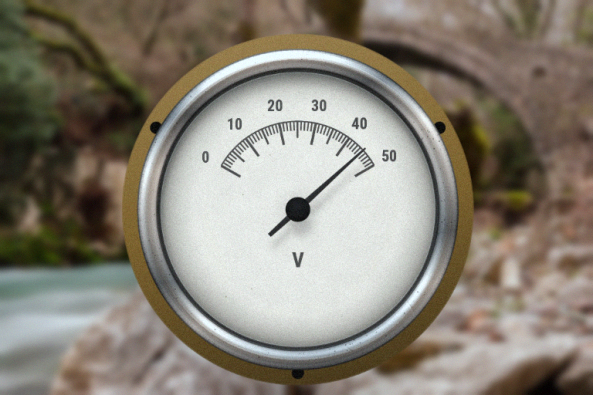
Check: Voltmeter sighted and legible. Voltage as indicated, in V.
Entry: 45 V
